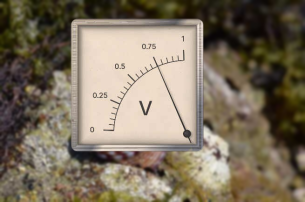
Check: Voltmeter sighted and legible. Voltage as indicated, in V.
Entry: 0.75 V
